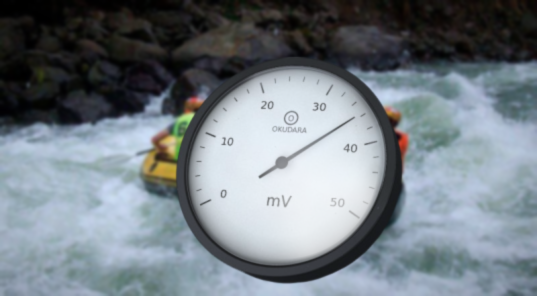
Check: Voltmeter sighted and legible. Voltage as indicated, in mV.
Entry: 36 mV
